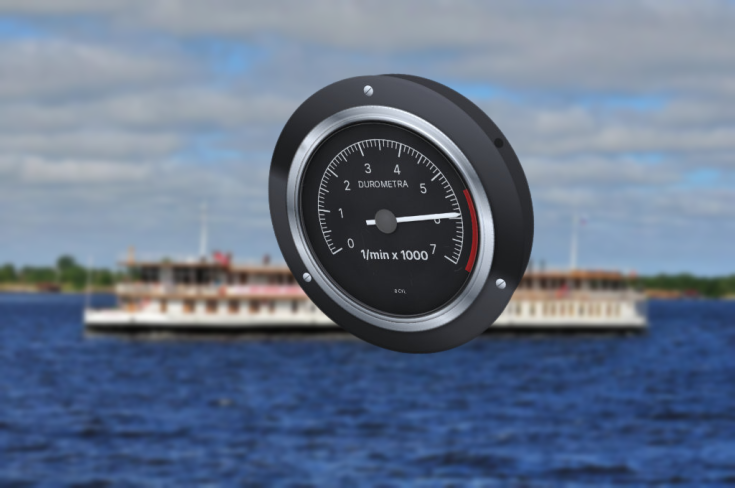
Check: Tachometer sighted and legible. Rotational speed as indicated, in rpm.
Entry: 5900 rpm
